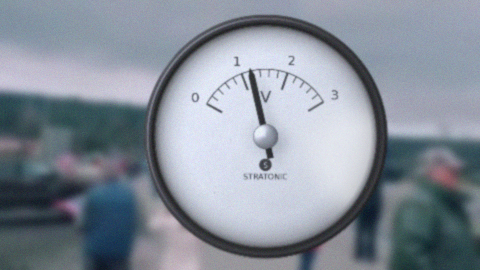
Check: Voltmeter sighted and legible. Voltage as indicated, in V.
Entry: 1.2 V
